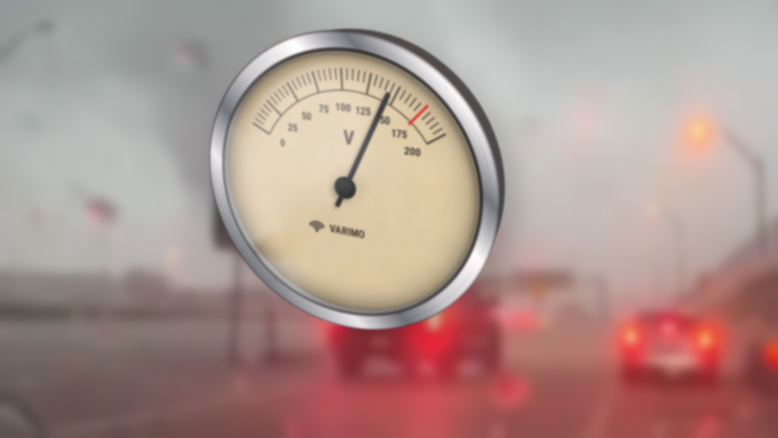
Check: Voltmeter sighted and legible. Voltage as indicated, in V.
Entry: 145 V
